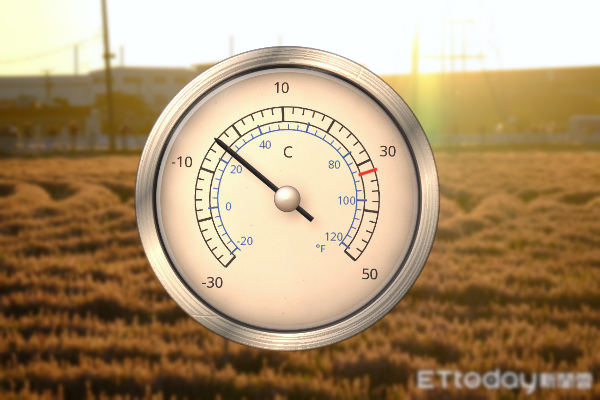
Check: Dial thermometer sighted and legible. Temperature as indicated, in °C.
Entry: -4 °C
